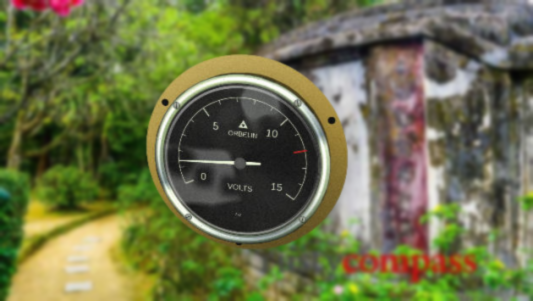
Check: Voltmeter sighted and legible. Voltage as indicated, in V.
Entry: 1.5 V
